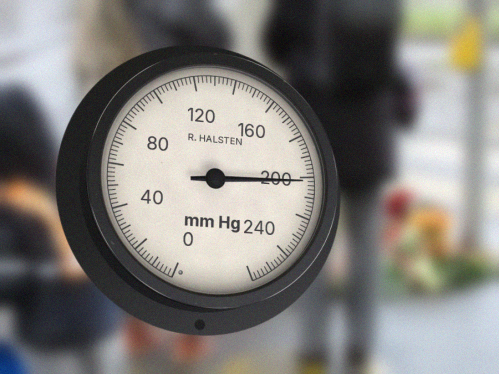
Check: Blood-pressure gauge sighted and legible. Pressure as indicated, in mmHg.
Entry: 202 mmHg
